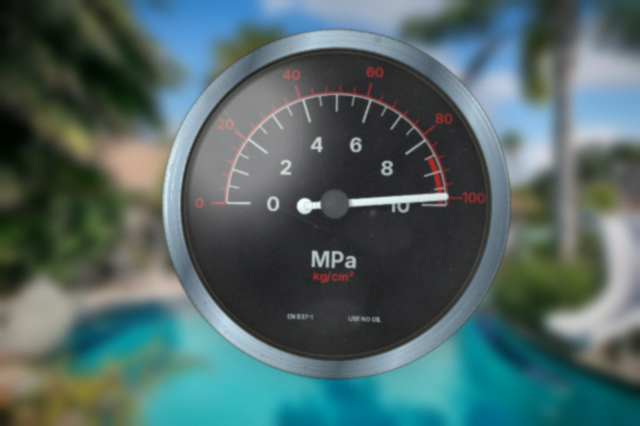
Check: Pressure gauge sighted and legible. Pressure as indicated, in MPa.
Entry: 9.75 MPa
